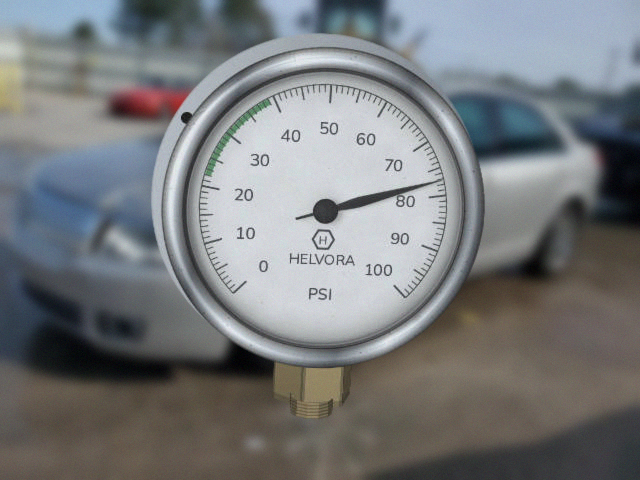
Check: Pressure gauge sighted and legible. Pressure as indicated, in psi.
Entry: 77 psi
